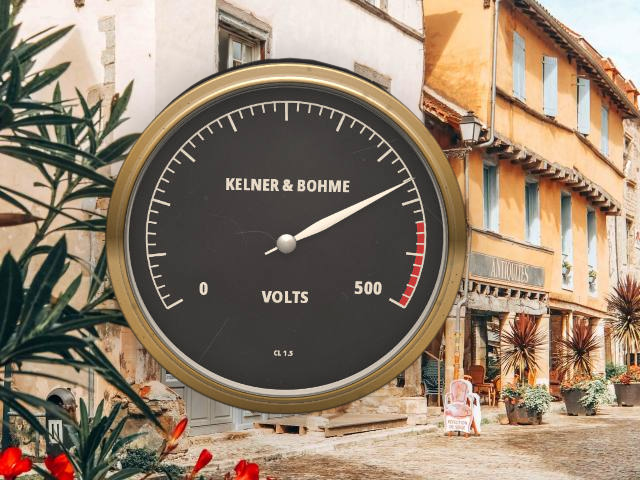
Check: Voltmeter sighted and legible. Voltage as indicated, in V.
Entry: 380 V
